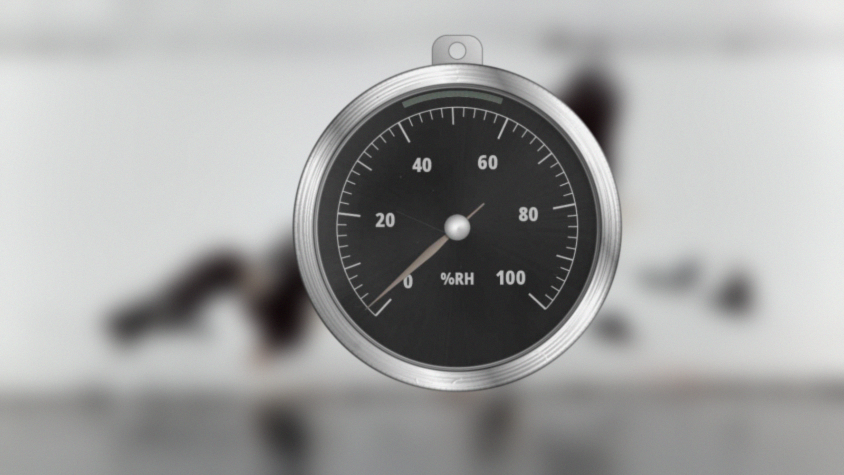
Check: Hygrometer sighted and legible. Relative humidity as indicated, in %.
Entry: 2 %
